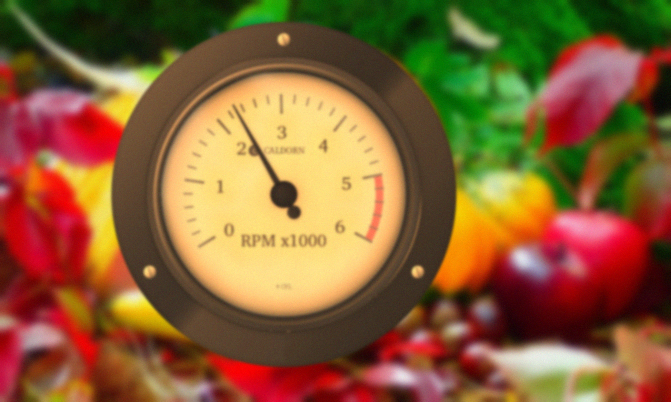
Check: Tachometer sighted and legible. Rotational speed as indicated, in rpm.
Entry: 2300 rpm
